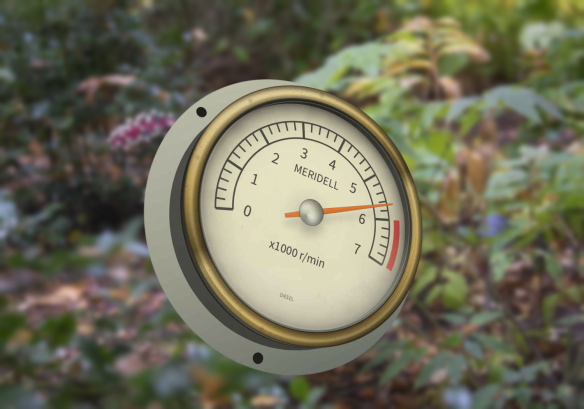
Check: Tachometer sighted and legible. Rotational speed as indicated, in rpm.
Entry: 5700 rpm
